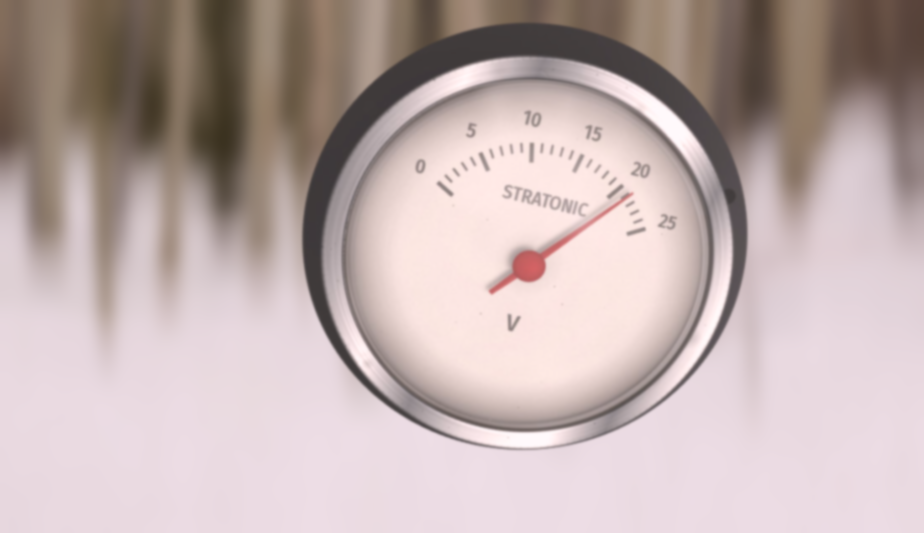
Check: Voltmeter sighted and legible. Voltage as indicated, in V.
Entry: 21 V
